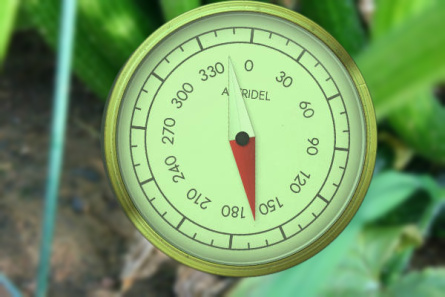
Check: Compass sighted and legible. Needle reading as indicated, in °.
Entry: 165 °
